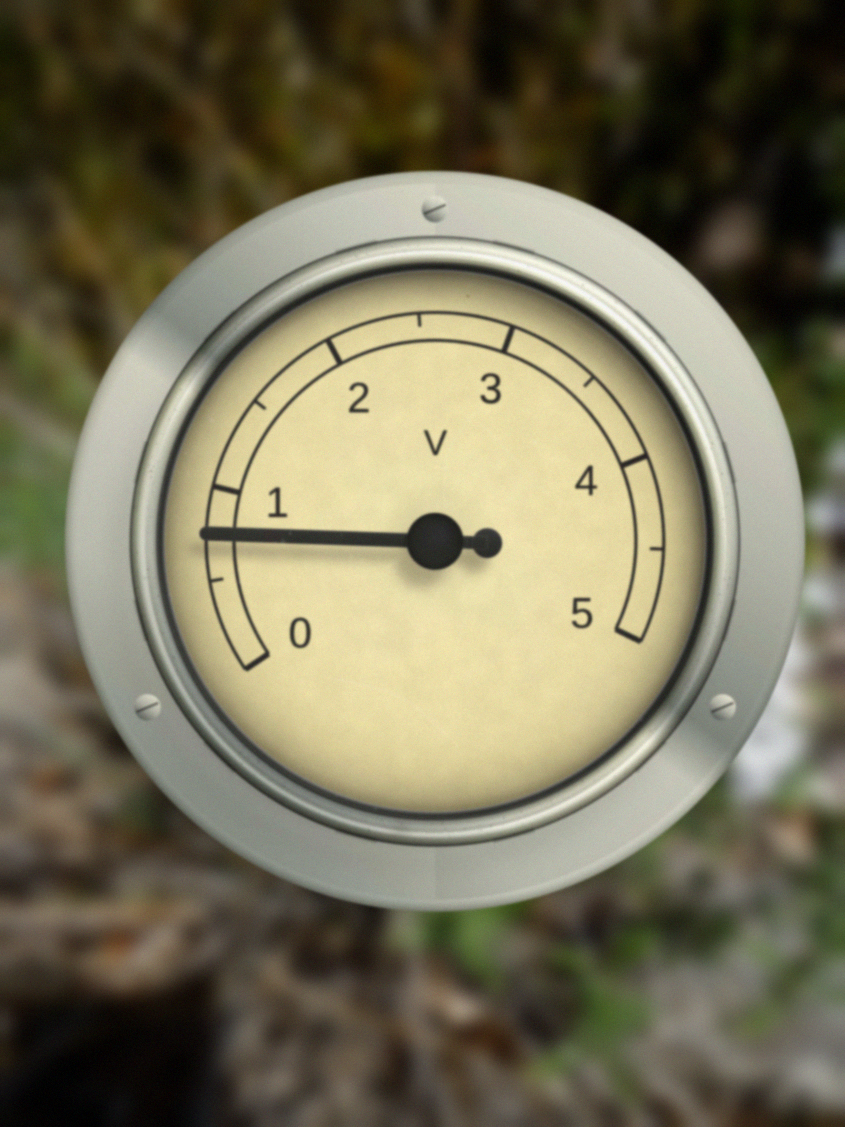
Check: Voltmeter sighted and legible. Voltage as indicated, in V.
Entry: 0.75 V
